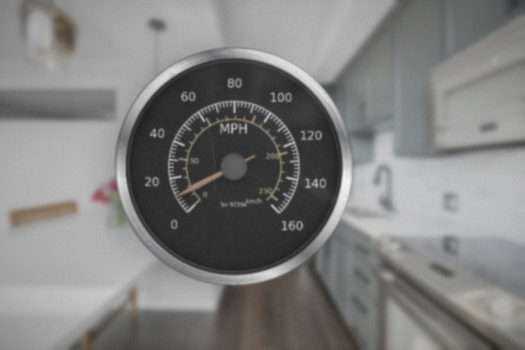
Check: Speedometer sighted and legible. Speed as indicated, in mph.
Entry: 10 mph
